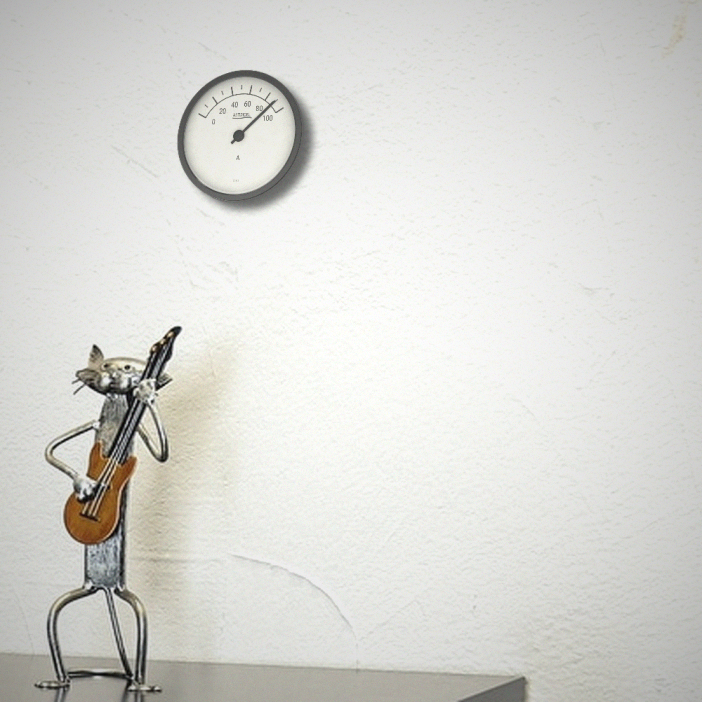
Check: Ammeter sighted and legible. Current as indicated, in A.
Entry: 90 A
